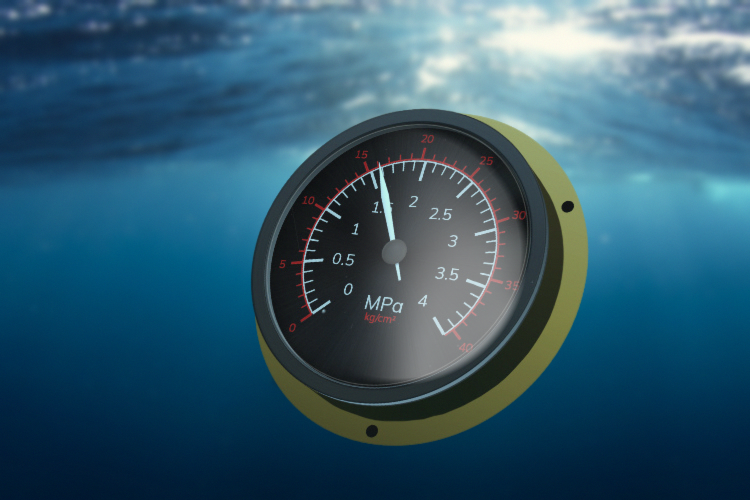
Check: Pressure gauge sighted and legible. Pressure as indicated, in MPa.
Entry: 1.6 MPa
